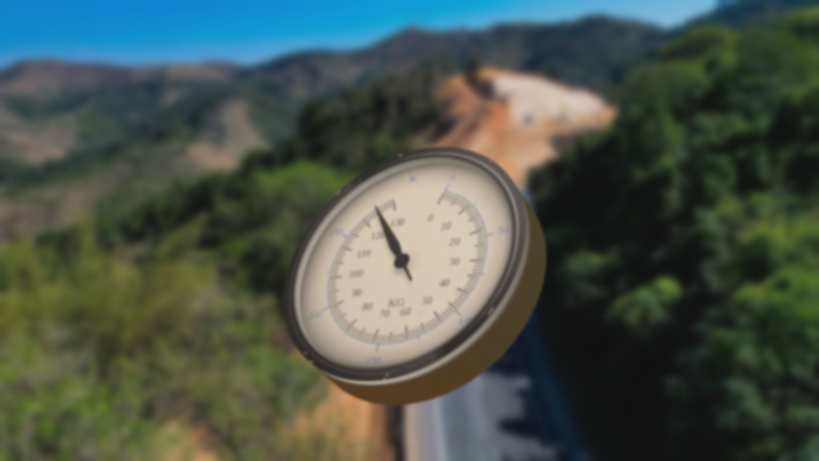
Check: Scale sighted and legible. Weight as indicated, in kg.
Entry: 125 kg
